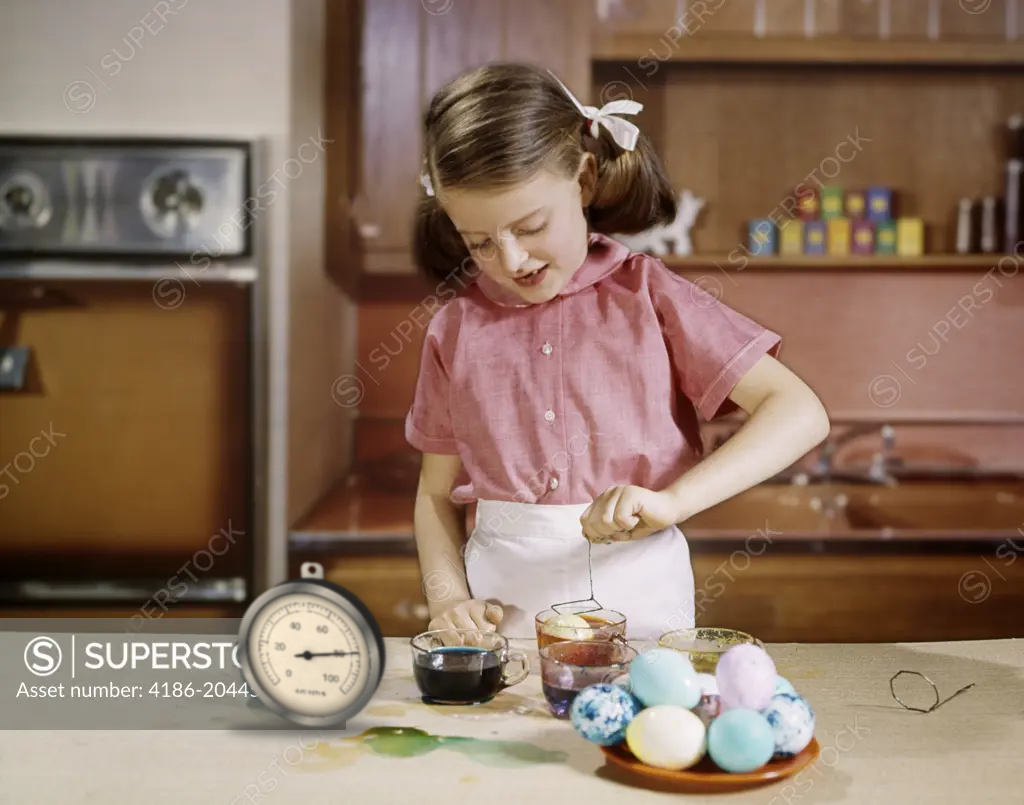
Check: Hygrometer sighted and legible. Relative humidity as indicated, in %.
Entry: 80 %
